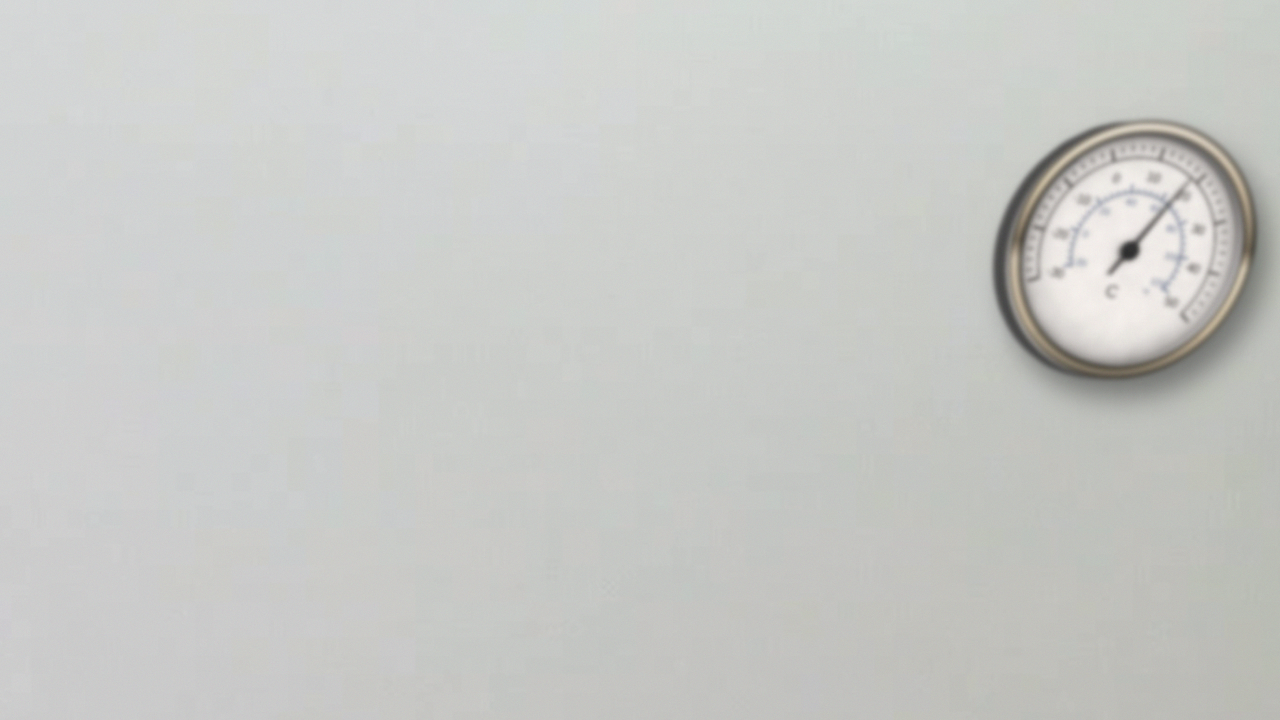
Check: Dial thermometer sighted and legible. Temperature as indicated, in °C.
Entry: 18 °C
